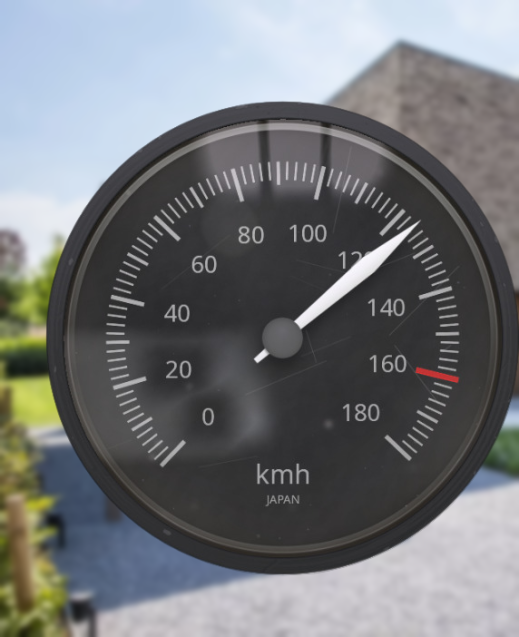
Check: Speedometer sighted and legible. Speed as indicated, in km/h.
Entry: 124 km/h
